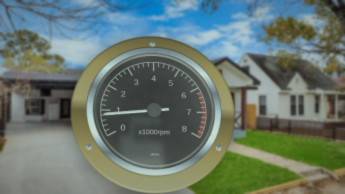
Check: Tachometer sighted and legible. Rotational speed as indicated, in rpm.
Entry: 800 rpm
